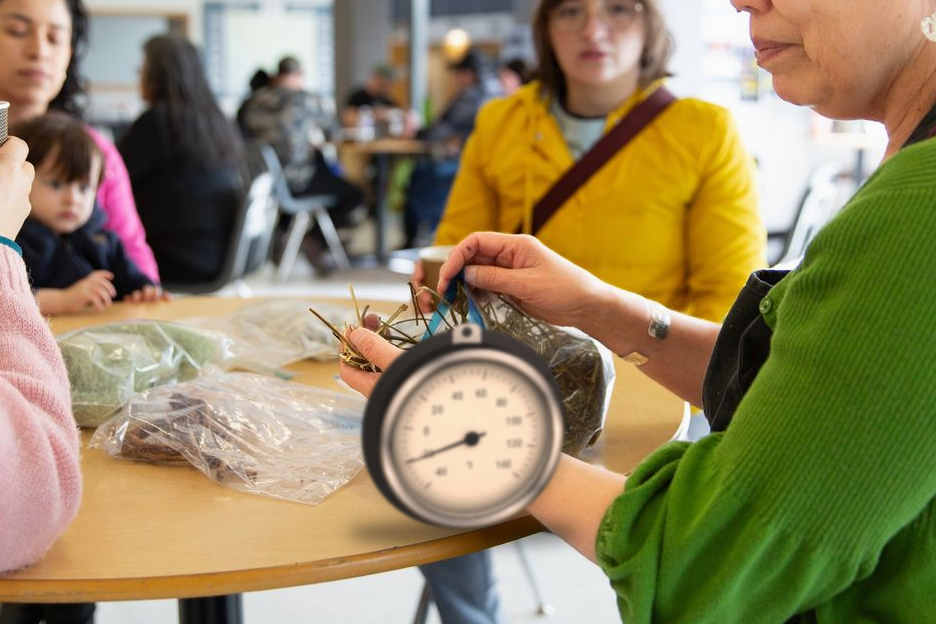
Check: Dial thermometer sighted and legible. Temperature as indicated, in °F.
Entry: -20 °F
